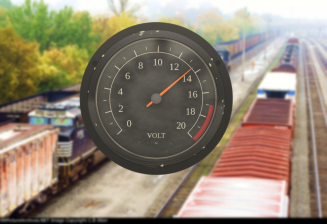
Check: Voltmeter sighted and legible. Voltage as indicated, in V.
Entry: 13.5 V
